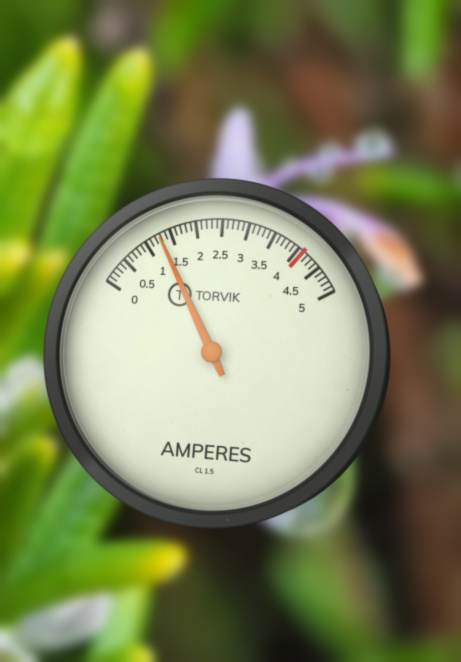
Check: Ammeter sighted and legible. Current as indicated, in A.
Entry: 1.3 A
